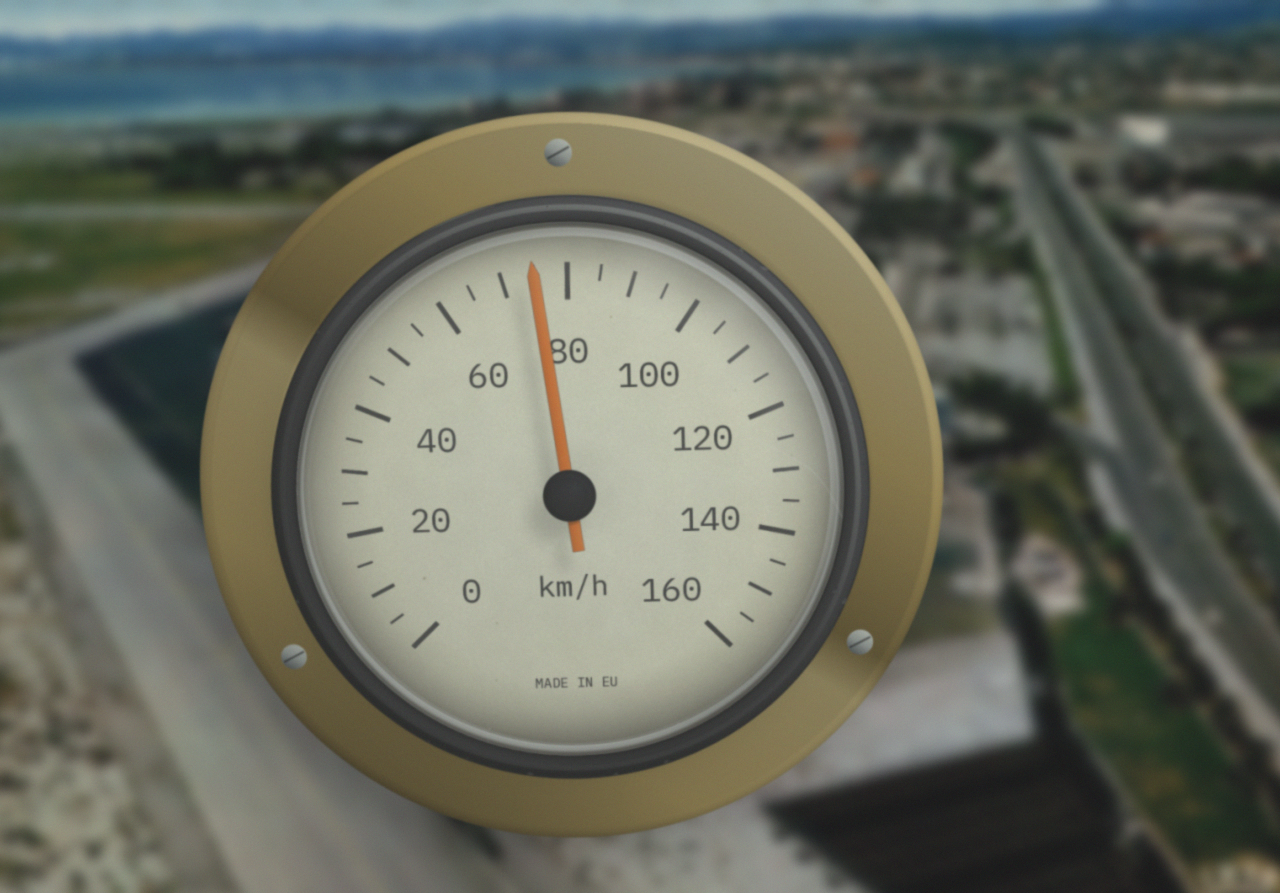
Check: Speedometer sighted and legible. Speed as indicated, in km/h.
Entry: 75 km/h
